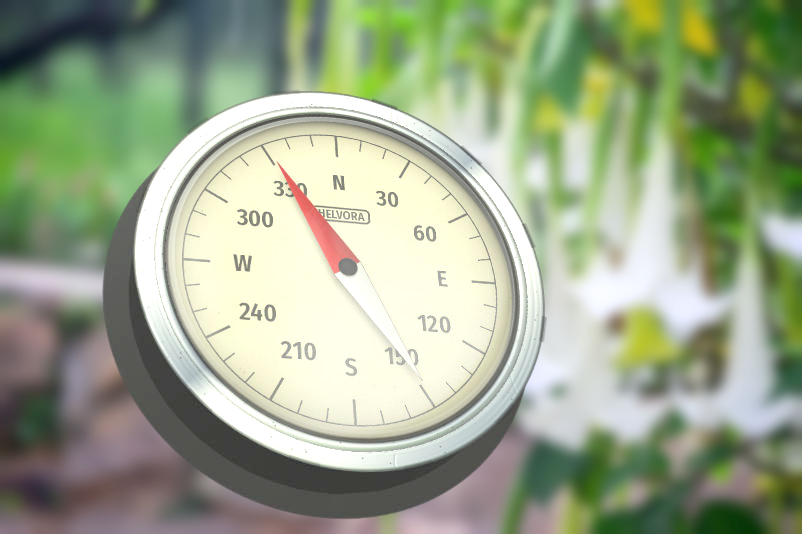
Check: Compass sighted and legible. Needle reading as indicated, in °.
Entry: 330 °
